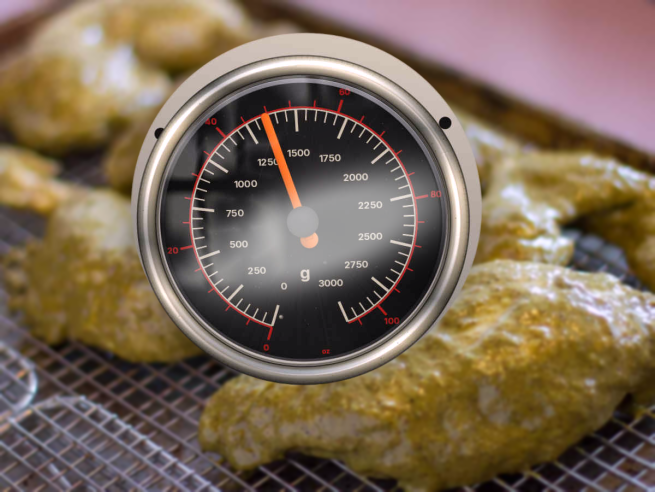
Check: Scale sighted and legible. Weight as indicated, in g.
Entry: 1350 g
